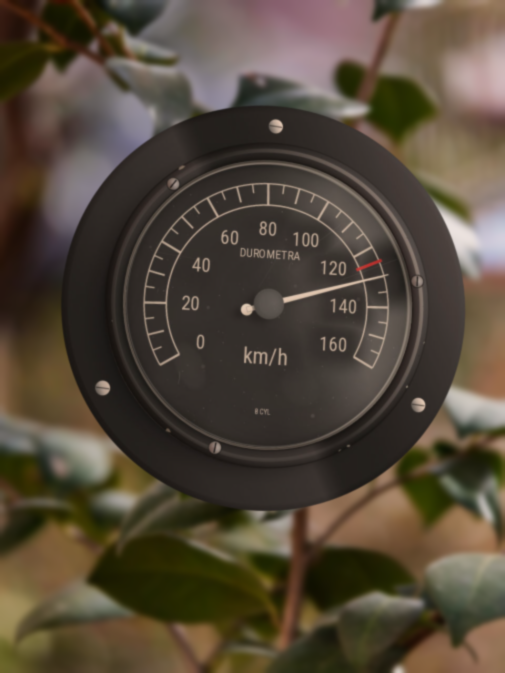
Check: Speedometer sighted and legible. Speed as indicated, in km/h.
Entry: 130 km/h
